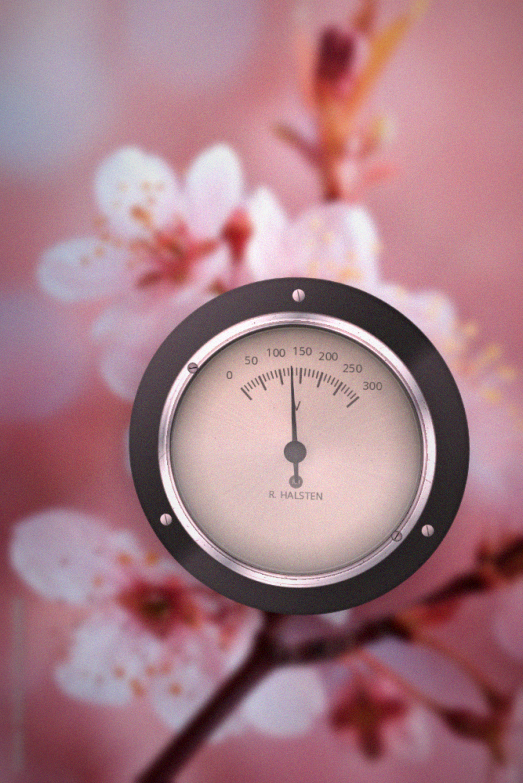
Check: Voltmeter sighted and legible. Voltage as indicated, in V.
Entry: 130 V
